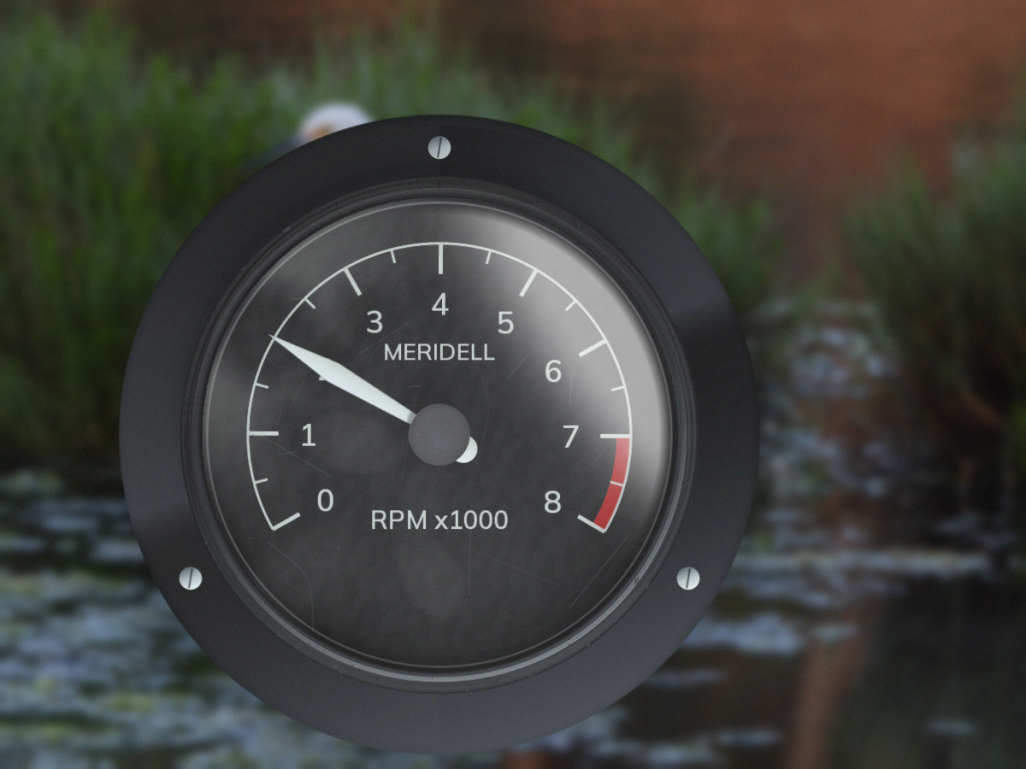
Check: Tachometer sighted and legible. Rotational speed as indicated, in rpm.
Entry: 2000 rpm
